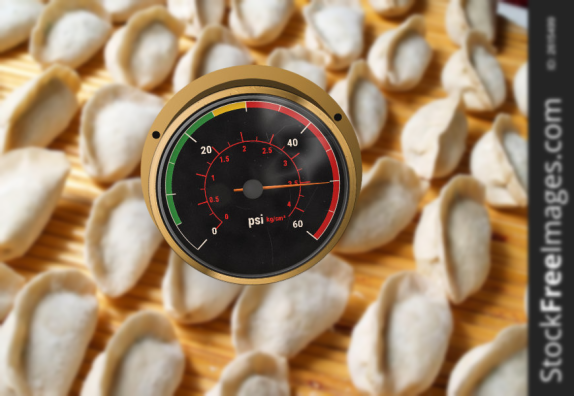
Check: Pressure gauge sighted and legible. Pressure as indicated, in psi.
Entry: 50 psi
